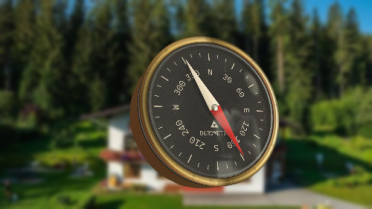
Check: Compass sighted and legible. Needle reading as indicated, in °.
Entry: 150 °
